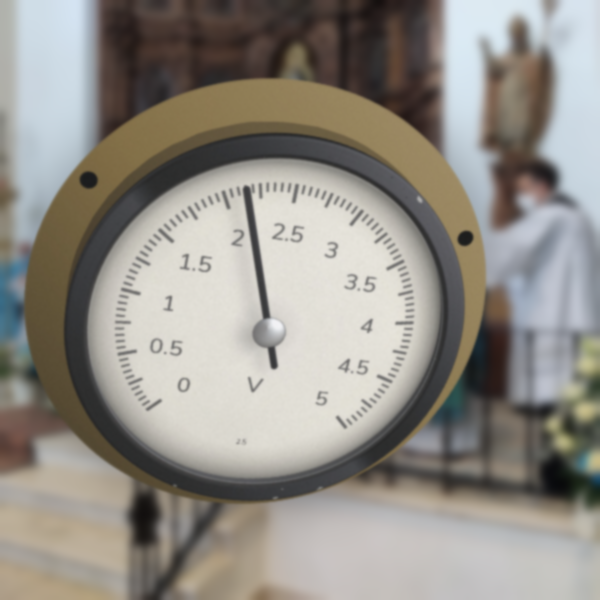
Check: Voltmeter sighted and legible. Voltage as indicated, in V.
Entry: 2.15 V
